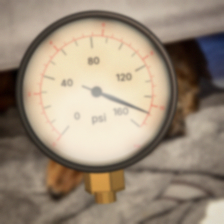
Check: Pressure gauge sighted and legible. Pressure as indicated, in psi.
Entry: 150 psi
